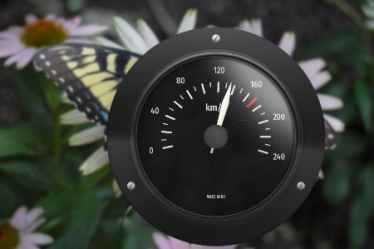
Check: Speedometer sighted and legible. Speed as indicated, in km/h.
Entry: 135 km/h
